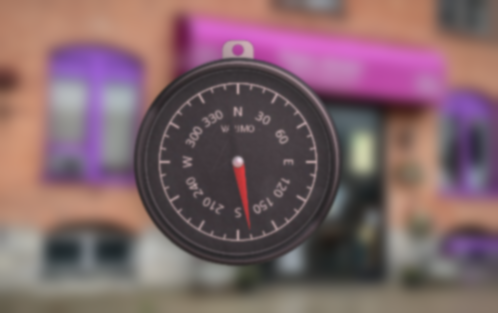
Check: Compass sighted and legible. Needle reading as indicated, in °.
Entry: 170 °
